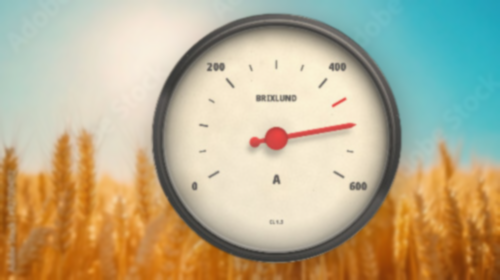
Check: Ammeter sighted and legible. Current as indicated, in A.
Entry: 500 A
